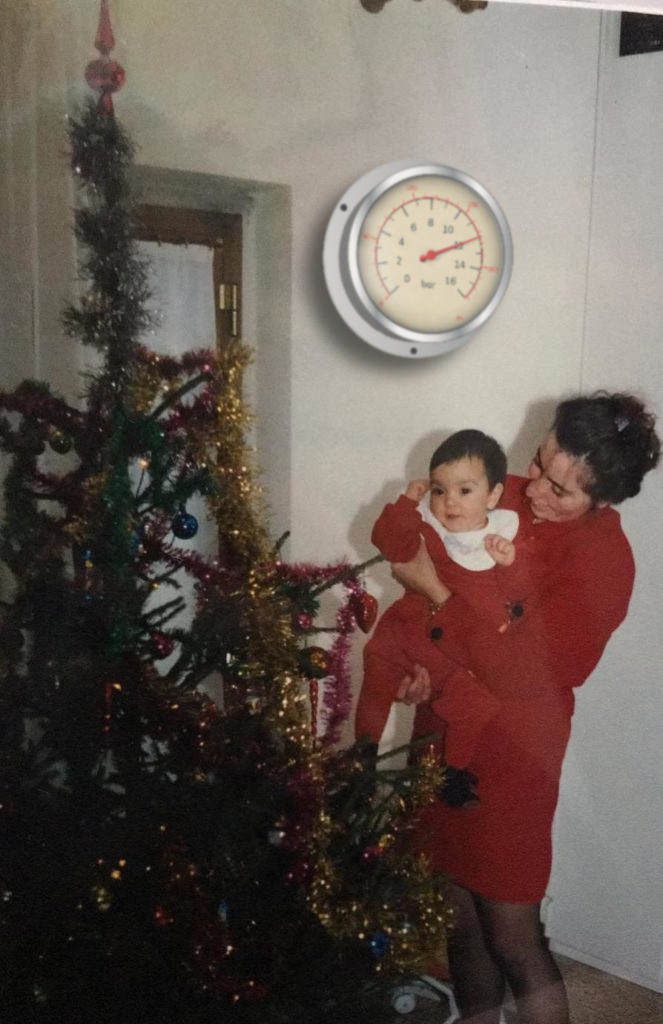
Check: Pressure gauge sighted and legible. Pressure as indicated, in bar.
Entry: 12 bar
